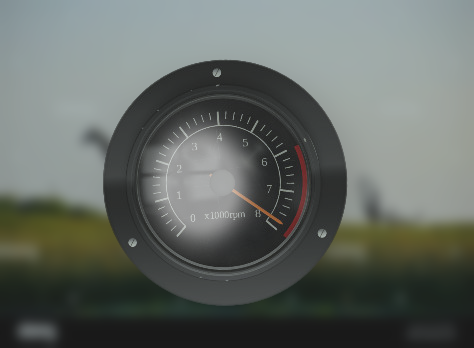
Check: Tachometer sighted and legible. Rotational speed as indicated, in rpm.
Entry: 7800 rpm
